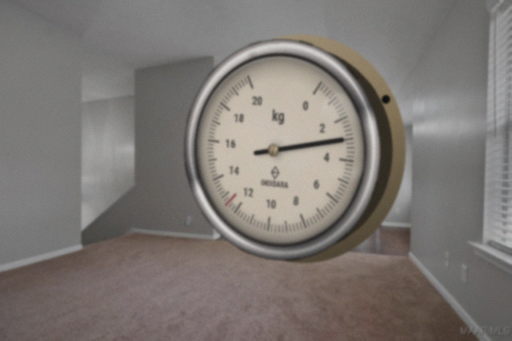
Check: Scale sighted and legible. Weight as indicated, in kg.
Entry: 3 kg
